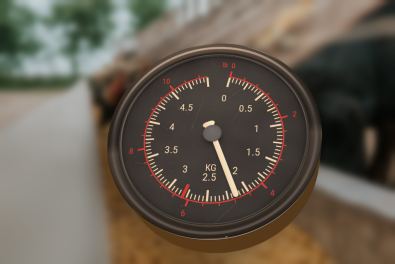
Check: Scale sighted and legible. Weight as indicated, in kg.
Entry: 2.15 kg
